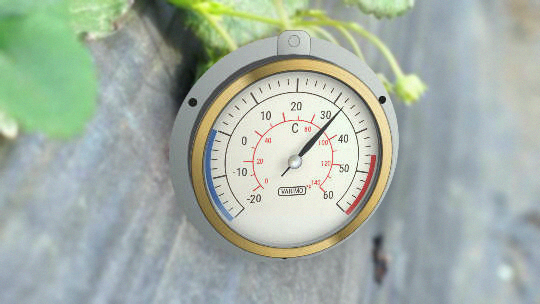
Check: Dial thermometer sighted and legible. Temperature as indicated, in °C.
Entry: 32 °C
